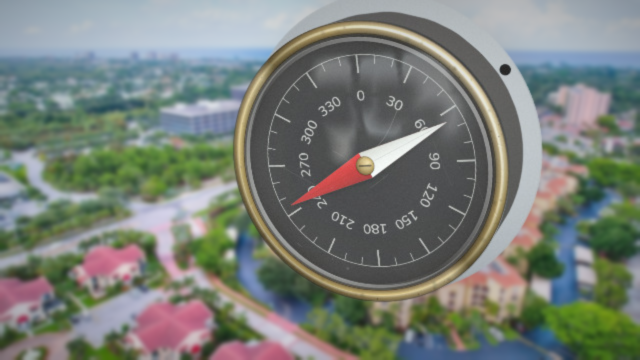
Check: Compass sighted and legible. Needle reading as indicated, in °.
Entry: 245 °
